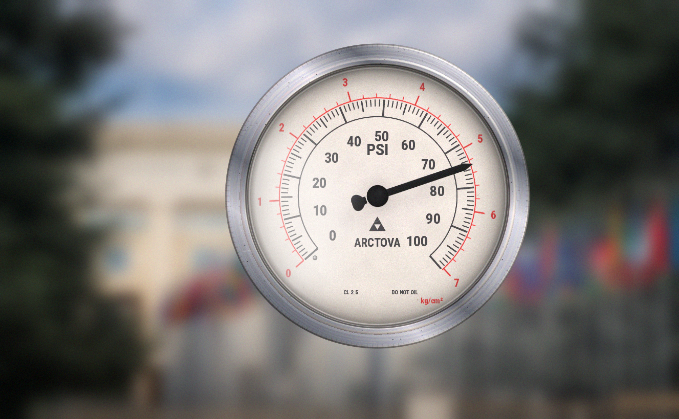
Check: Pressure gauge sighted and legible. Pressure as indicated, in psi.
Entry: 75 psi
